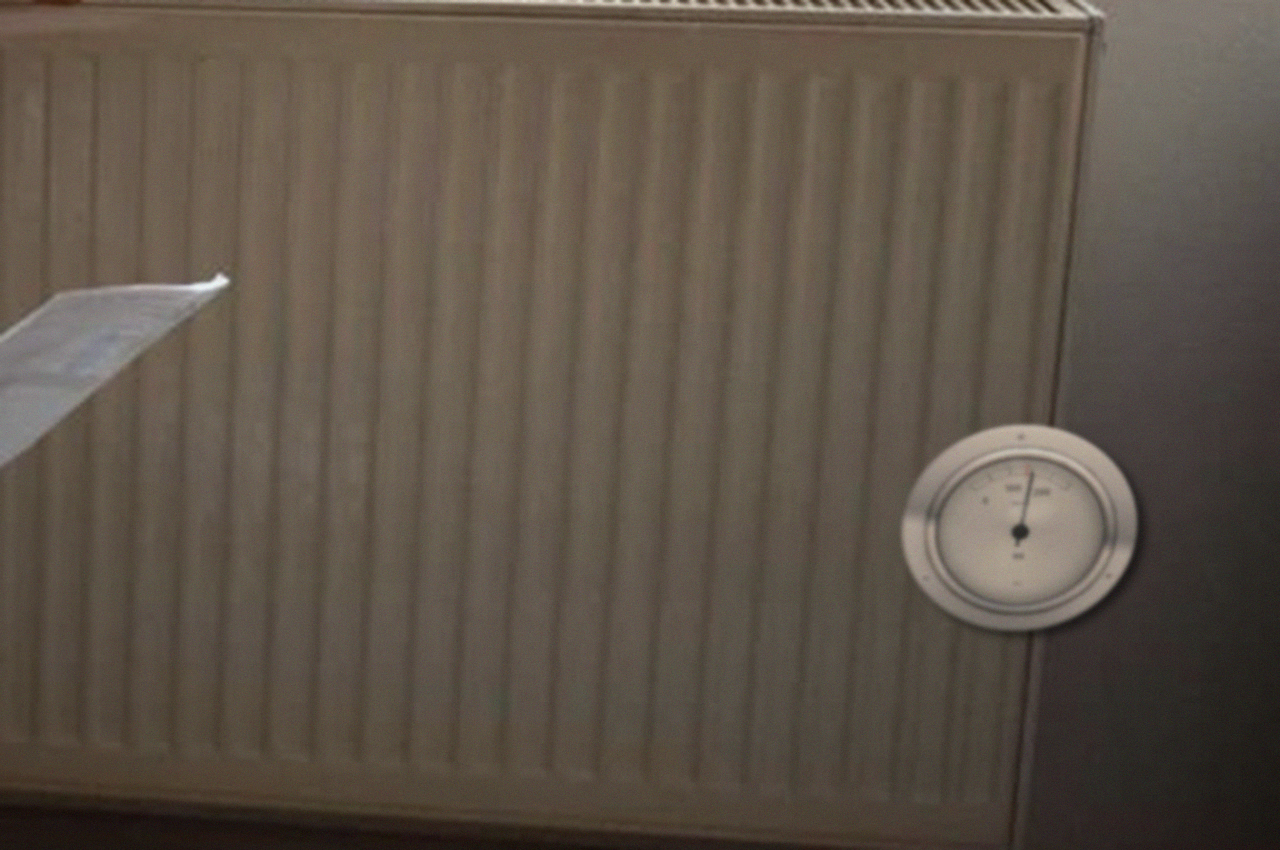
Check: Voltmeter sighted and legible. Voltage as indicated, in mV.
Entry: 150 mV
